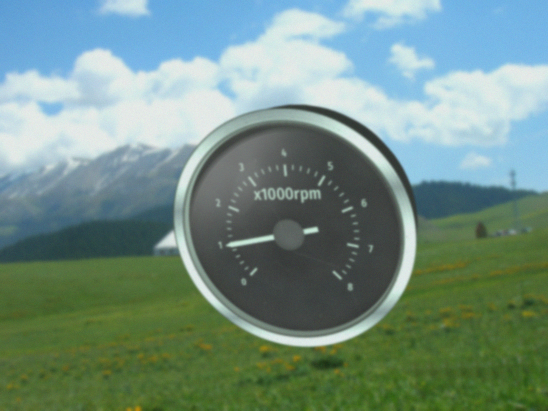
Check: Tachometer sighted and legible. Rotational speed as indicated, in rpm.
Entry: 1000 rpm
